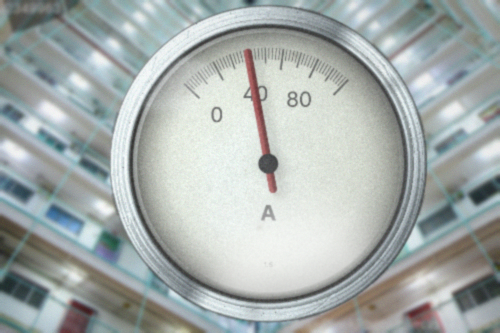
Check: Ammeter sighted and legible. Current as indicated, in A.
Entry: 40 A
